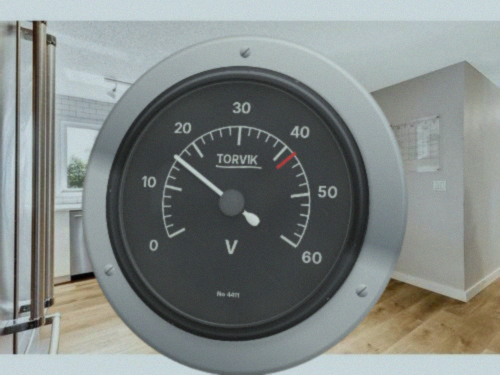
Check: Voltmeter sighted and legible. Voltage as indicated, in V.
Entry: 16 V
